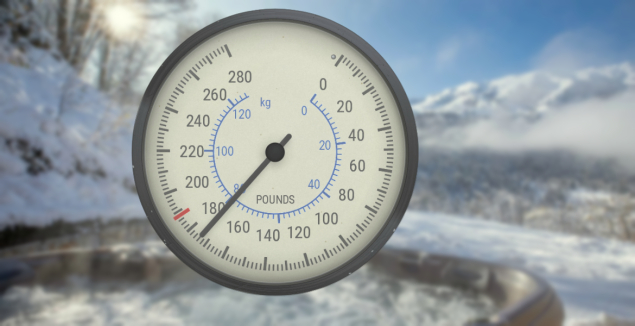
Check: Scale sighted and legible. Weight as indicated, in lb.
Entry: 174 lb
